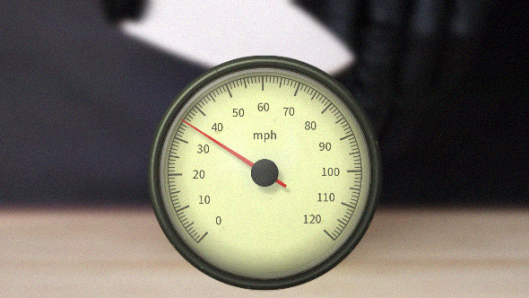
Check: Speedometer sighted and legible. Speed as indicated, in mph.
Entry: 35 mph
